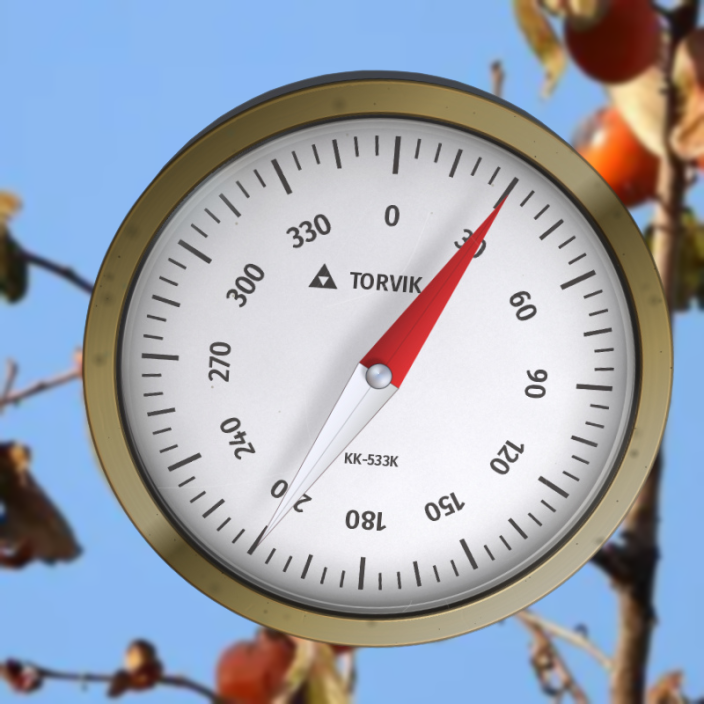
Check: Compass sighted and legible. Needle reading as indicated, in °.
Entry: 30 °
